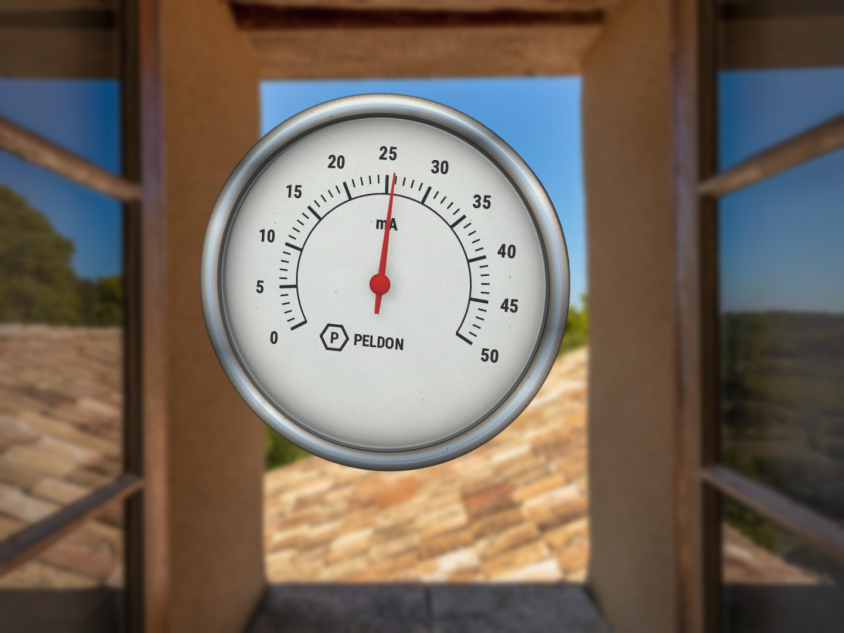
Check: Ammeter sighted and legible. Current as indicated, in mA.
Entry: 26 mA
